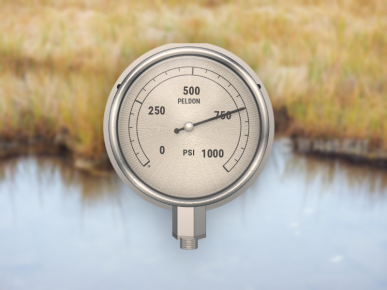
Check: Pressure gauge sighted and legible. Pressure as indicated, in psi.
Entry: 750 psi
